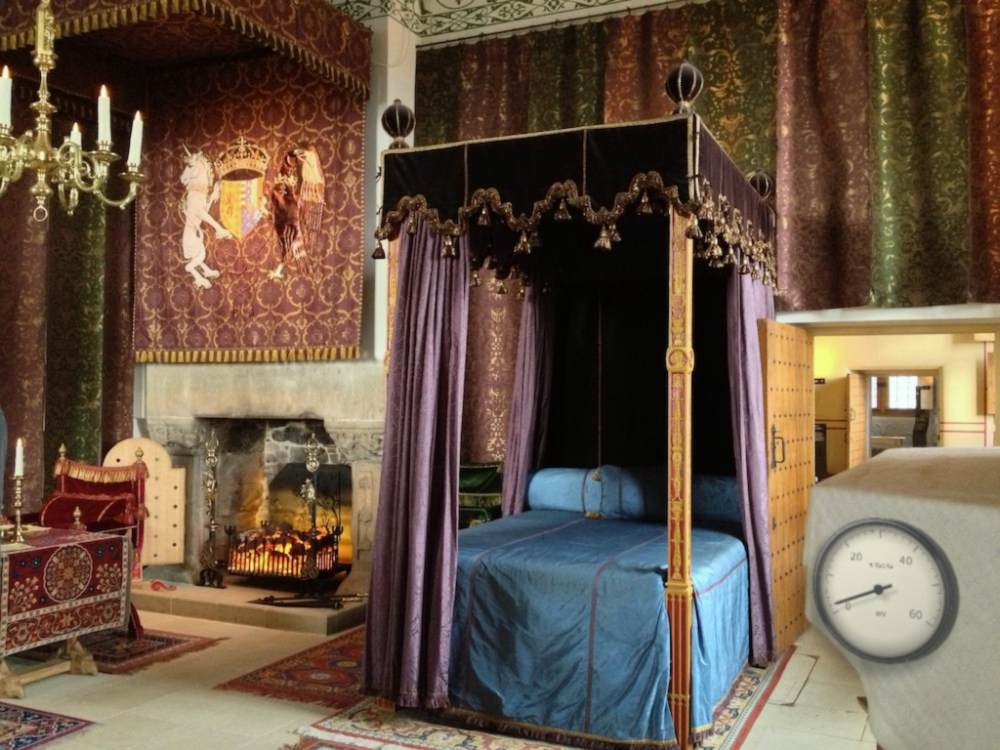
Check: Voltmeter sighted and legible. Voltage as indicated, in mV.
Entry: 2 mV
